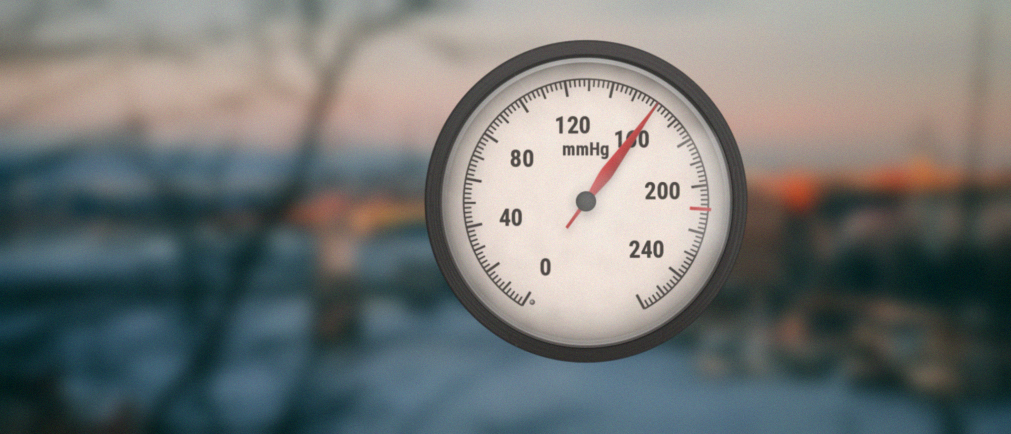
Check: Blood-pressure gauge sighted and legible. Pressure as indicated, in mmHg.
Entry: 160 mmHg
